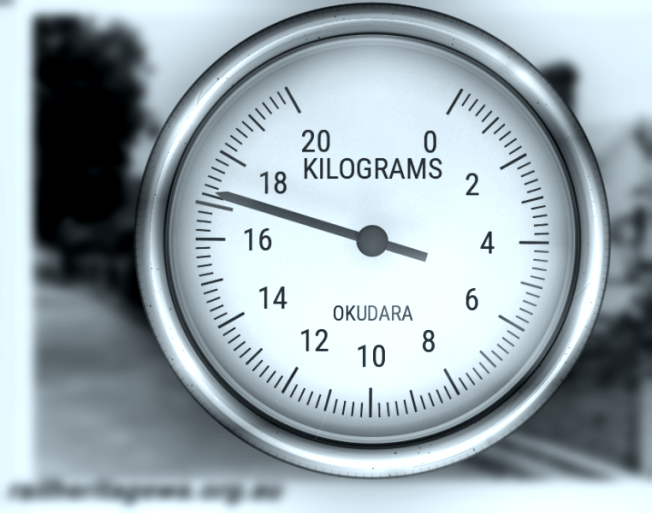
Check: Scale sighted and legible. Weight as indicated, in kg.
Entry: 17.1 kg
